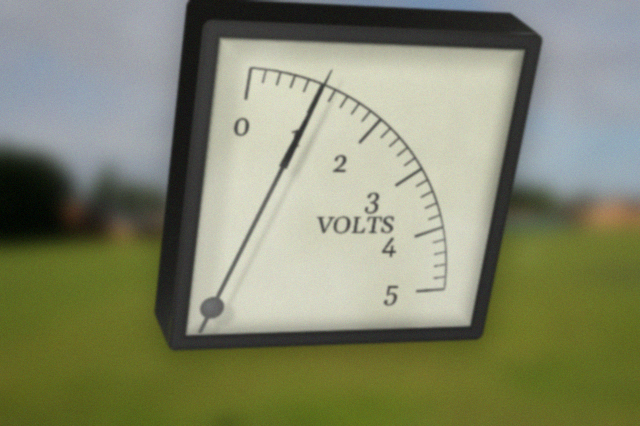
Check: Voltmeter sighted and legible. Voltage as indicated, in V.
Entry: 1 V
